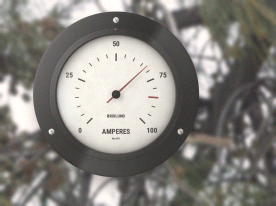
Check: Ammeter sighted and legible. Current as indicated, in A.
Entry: 67.5 A
